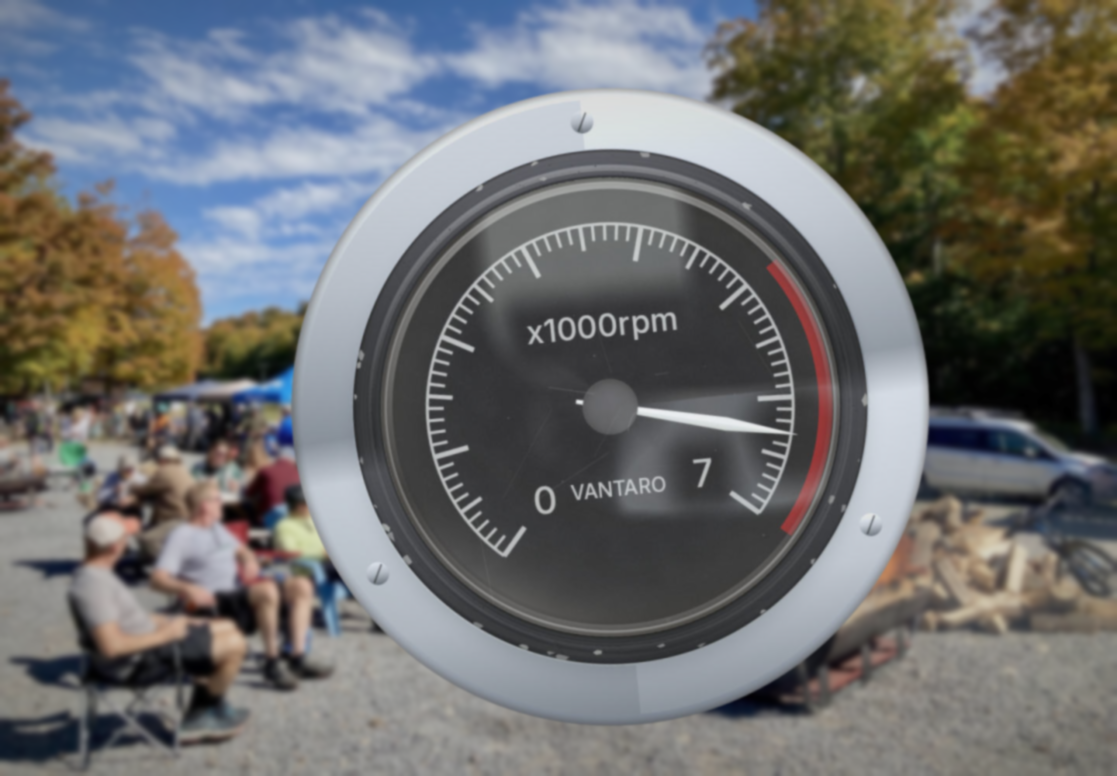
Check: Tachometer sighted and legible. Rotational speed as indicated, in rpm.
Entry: 6300 rpm
